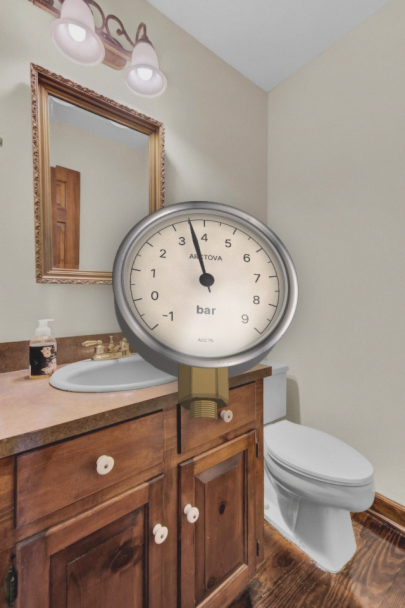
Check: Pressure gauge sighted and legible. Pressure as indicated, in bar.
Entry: 3.5 bar
